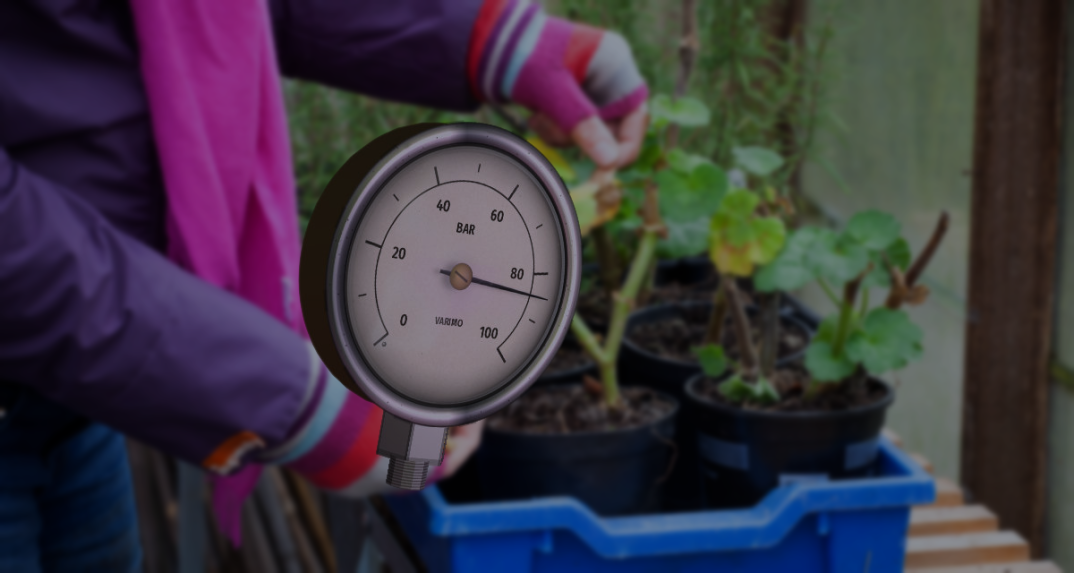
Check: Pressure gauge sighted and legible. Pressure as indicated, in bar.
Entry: 85 bar
